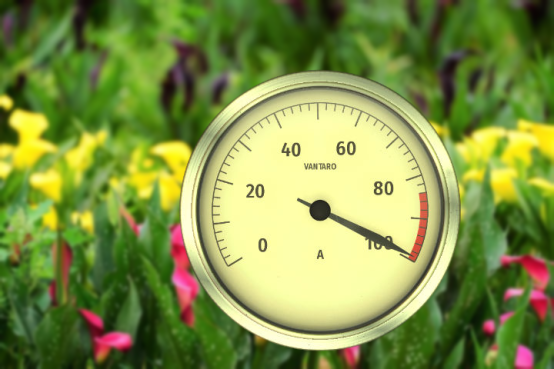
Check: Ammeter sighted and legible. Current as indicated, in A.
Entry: 99 A
